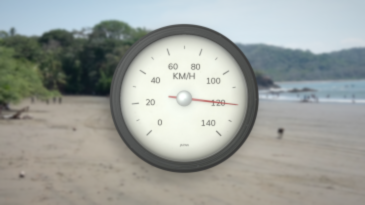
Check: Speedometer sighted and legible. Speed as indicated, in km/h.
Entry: 120 km/h
